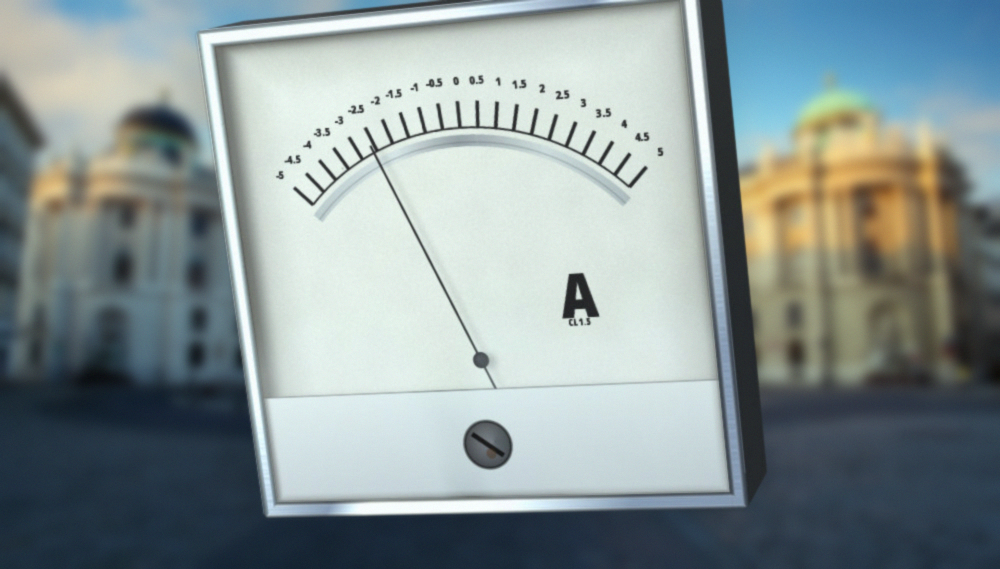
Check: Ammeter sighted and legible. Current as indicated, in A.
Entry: -2.5 A
